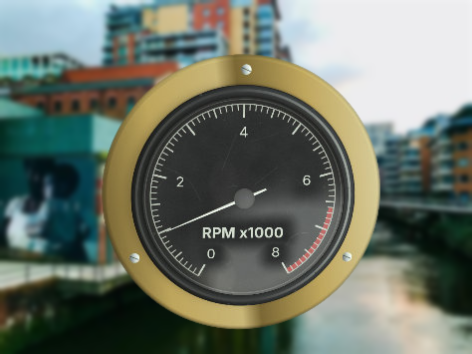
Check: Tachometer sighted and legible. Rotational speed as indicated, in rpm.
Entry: 1000 rpm
